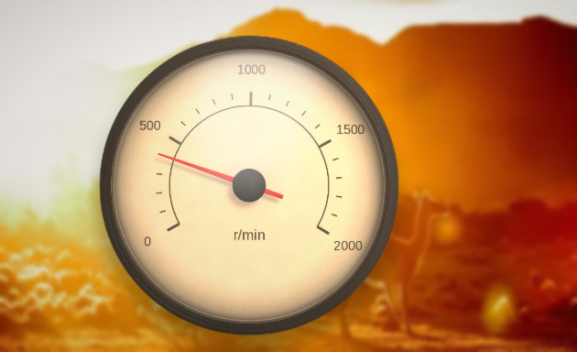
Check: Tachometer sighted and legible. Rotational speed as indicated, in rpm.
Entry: 400 rpm
